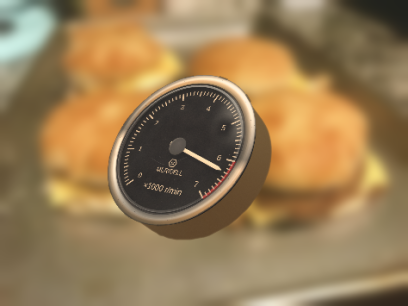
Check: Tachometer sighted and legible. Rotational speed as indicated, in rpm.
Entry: 6300 rpm
